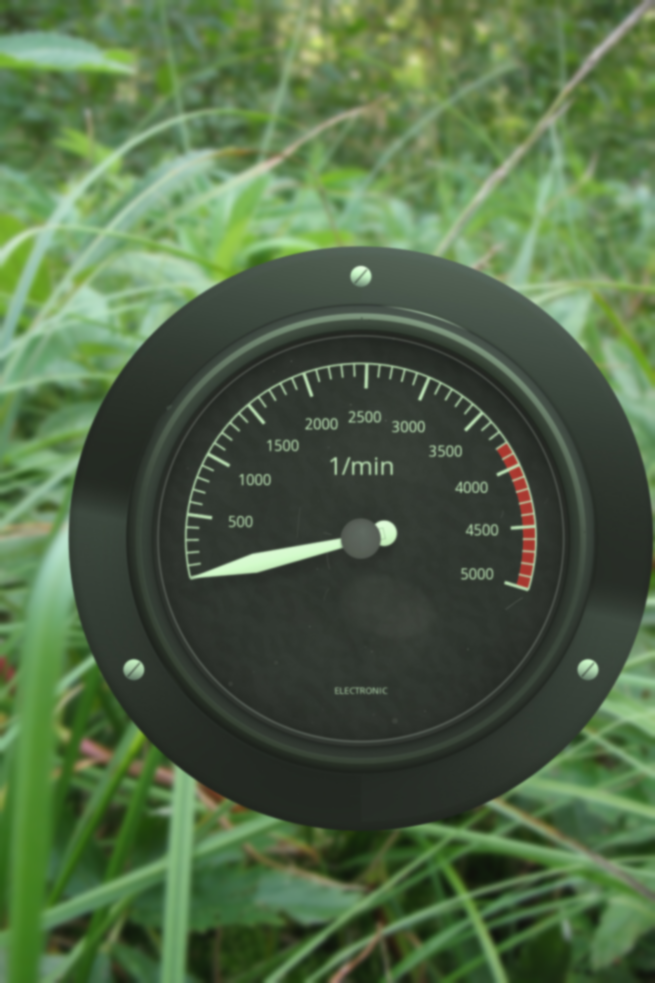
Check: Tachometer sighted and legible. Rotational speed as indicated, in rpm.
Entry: 0 rpm
